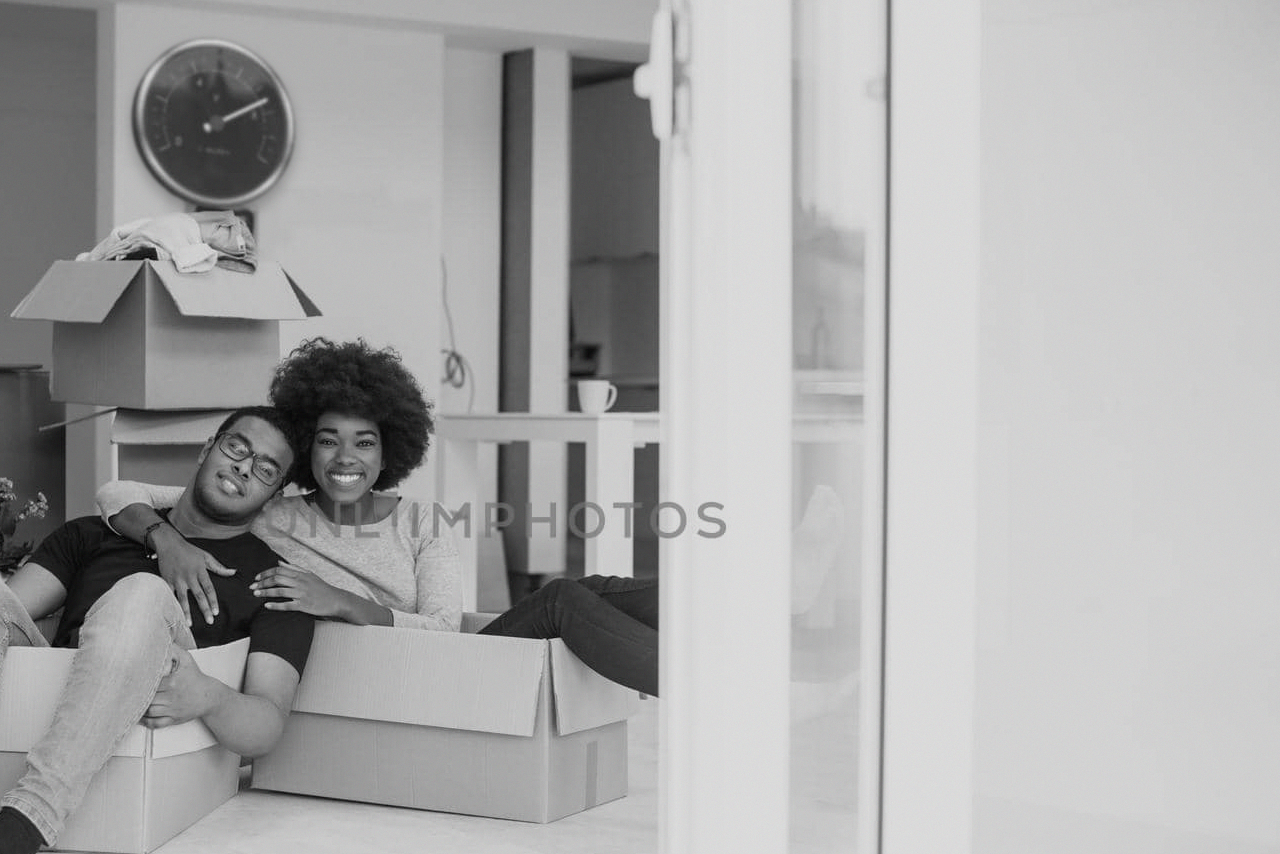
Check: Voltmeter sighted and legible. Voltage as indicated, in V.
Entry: 7.5 V
